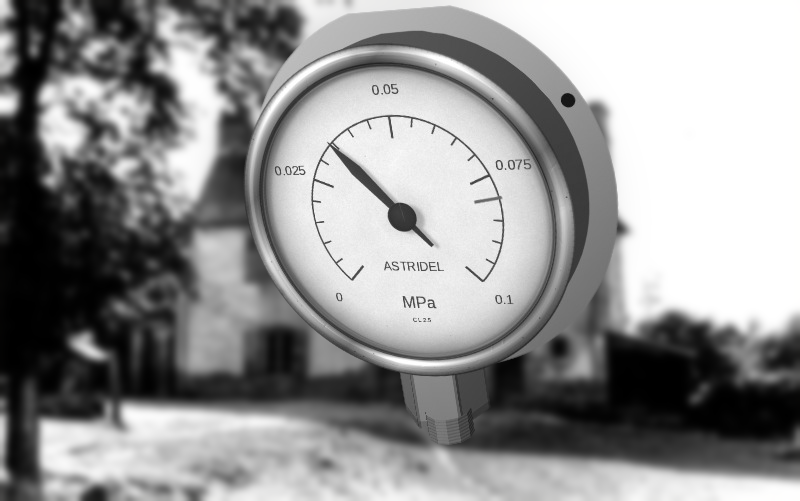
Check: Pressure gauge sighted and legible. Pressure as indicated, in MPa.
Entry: 0.035 MPa
